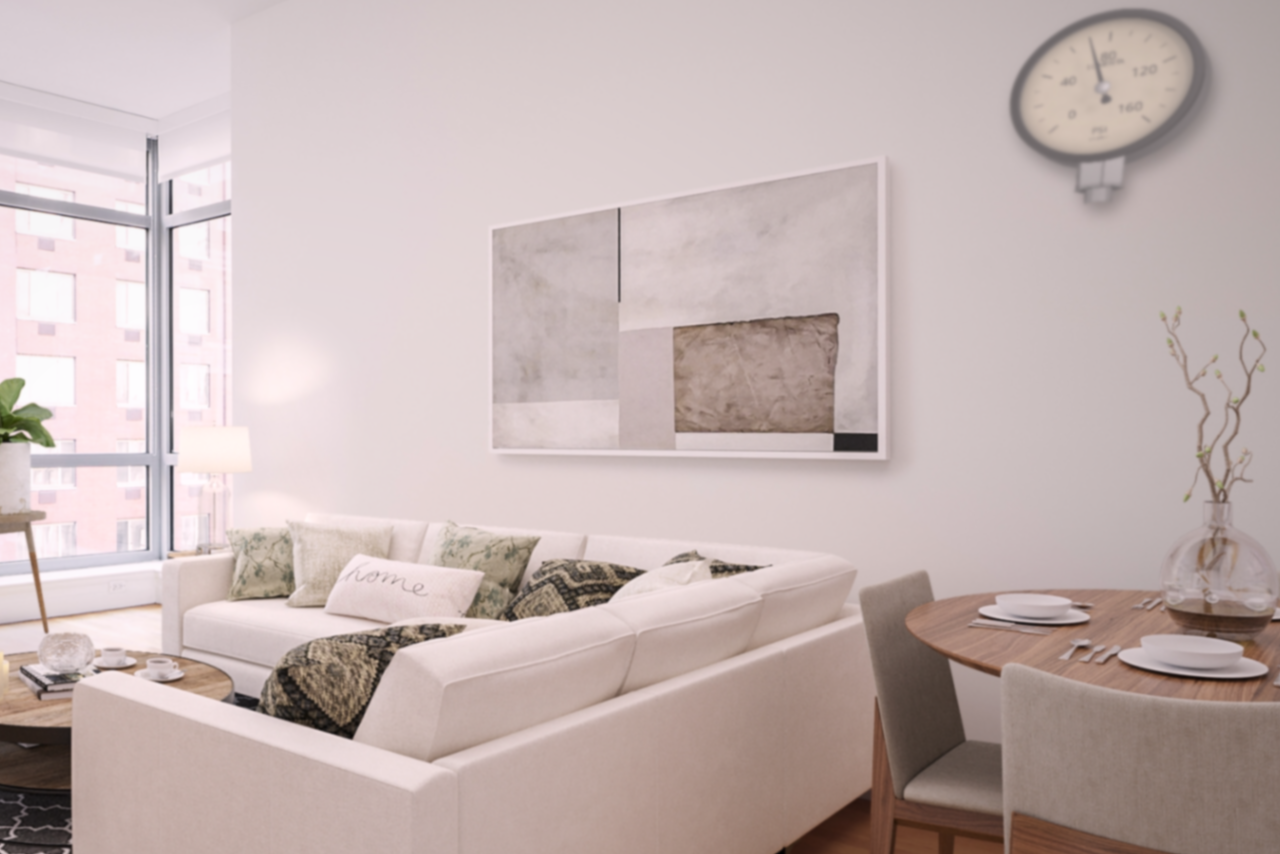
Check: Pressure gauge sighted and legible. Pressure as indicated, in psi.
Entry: 70 psi
